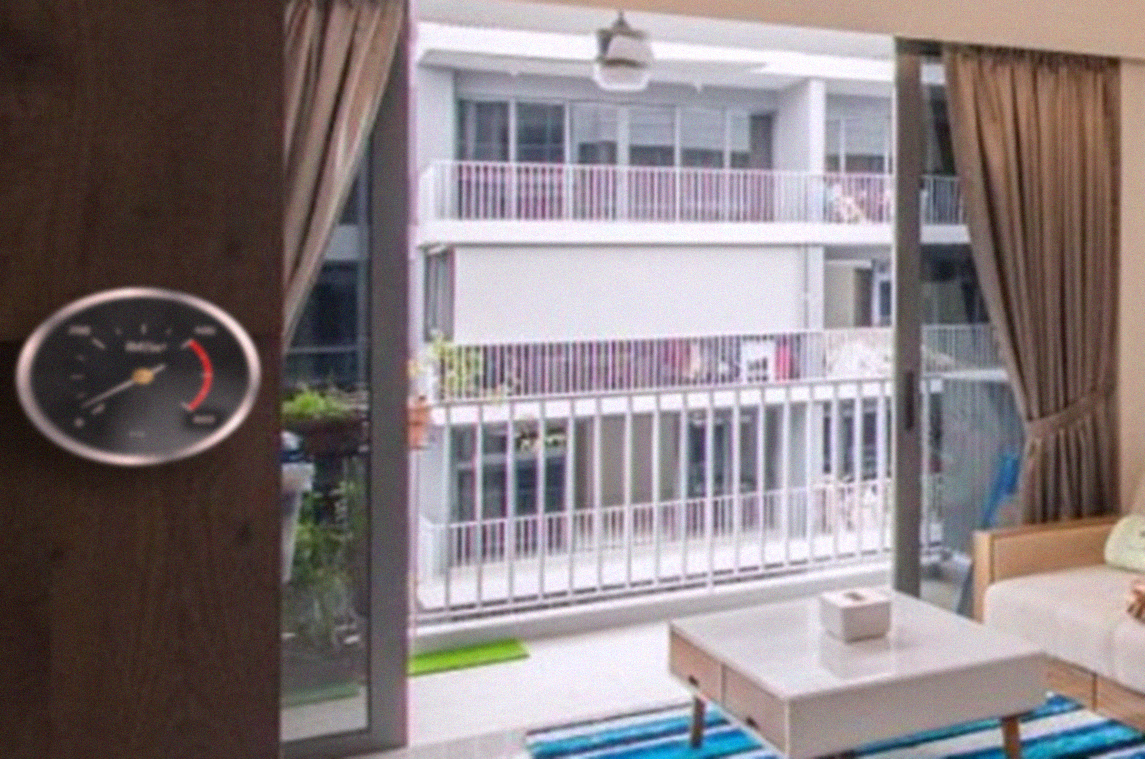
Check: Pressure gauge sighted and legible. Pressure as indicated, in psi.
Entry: 25 psi
